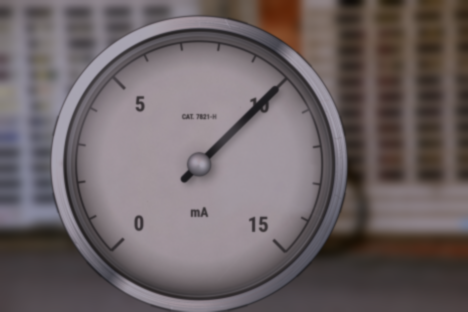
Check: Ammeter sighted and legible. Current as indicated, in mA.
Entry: 10 mA
